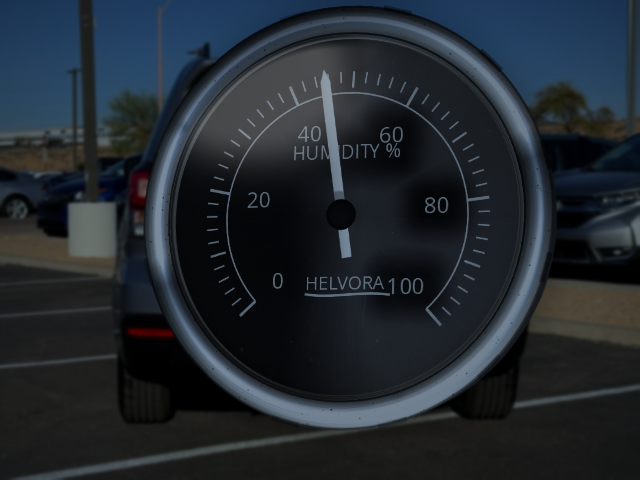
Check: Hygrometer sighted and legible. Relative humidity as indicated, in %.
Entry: 46 %
